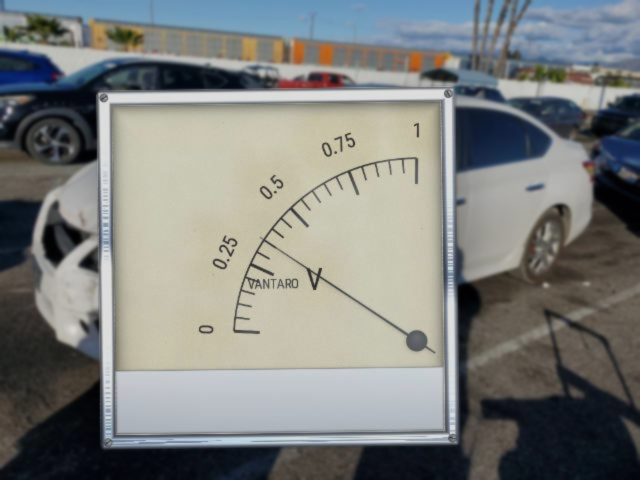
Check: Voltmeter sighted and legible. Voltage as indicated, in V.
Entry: 0.35 V
